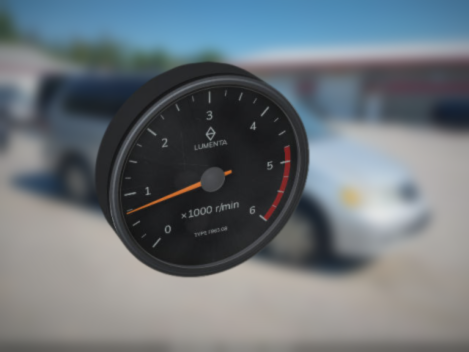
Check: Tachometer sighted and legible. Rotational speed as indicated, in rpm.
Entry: 750 rpm
